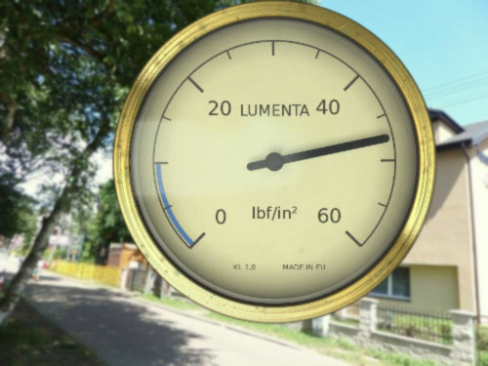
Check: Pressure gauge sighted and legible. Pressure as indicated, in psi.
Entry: 47.5 psi
